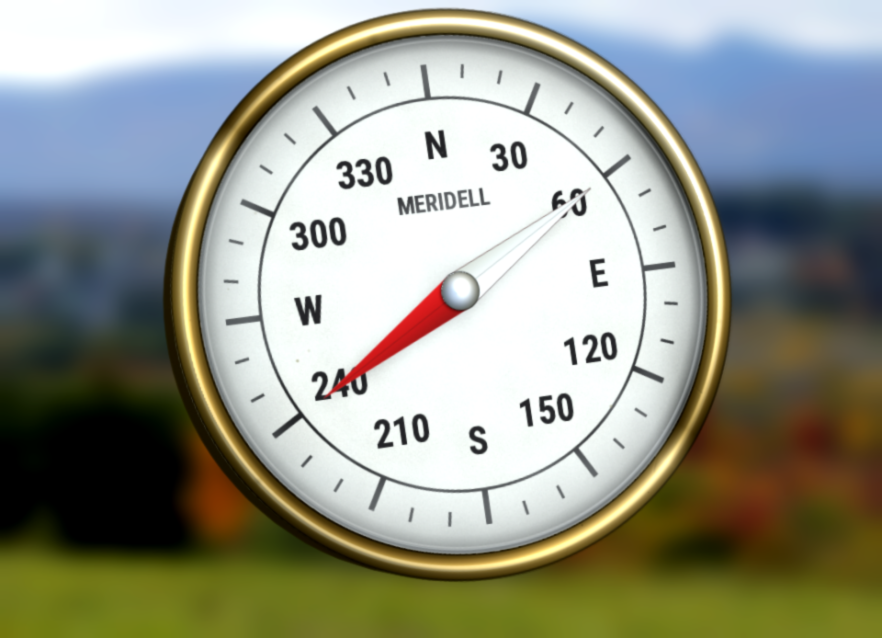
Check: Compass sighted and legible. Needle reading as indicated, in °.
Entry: 240 °
